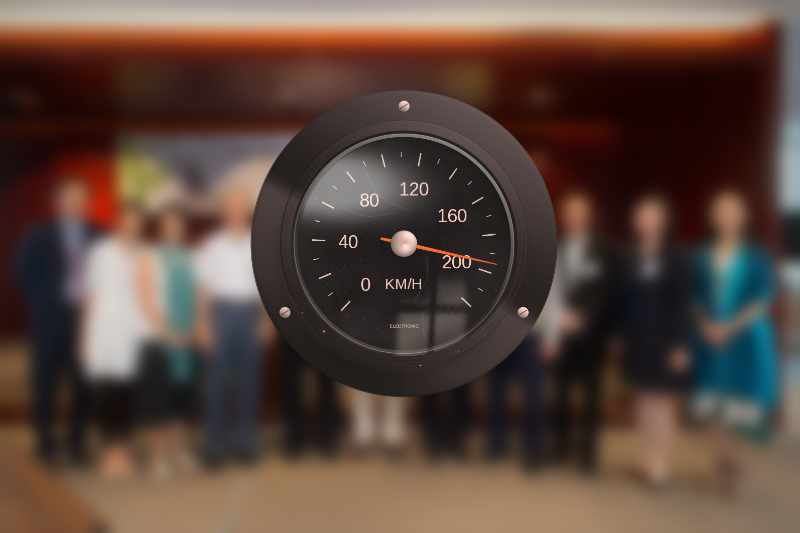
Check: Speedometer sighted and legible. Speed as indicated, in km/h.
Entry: 195 km/h
